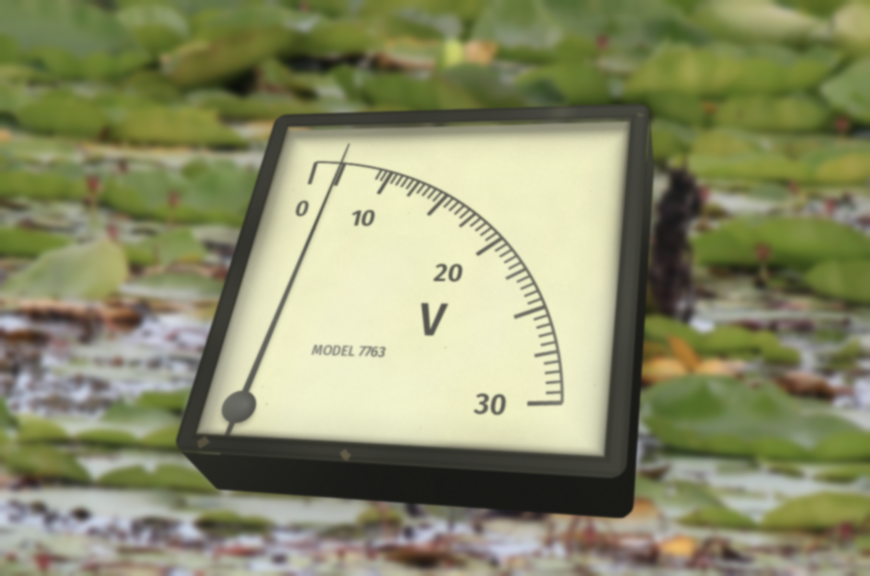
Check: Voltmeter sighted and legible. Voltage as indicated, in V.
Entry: 5 V
